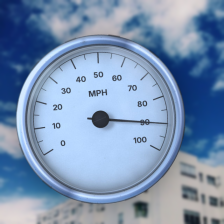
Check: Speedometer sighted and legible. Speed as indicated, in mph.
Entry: 90 mph
